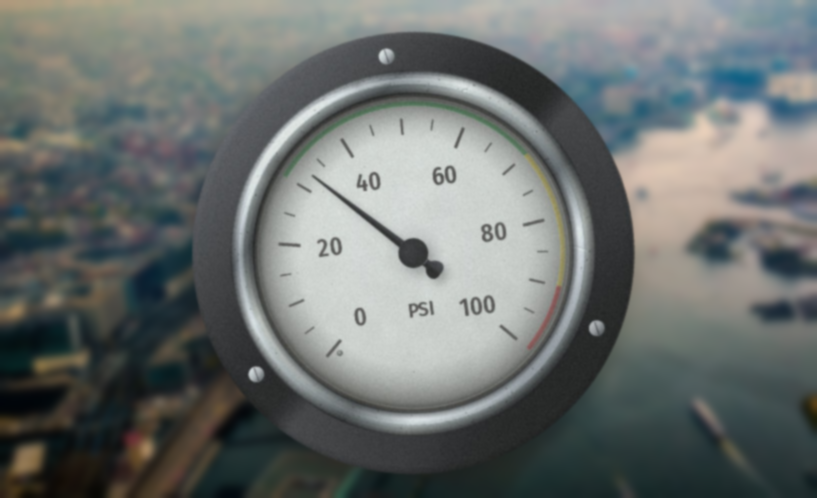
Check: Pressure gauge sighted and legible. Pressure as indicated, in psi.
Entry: 32.5 psi
